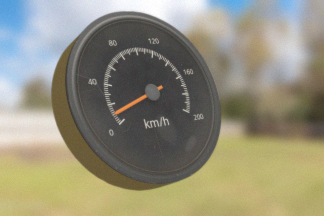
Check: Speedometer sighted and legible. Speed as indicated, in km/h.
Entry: 10 km/h
